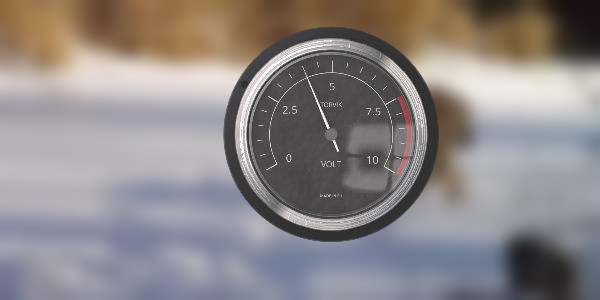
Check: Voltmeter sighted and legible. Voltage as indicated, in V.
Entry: 4 V
